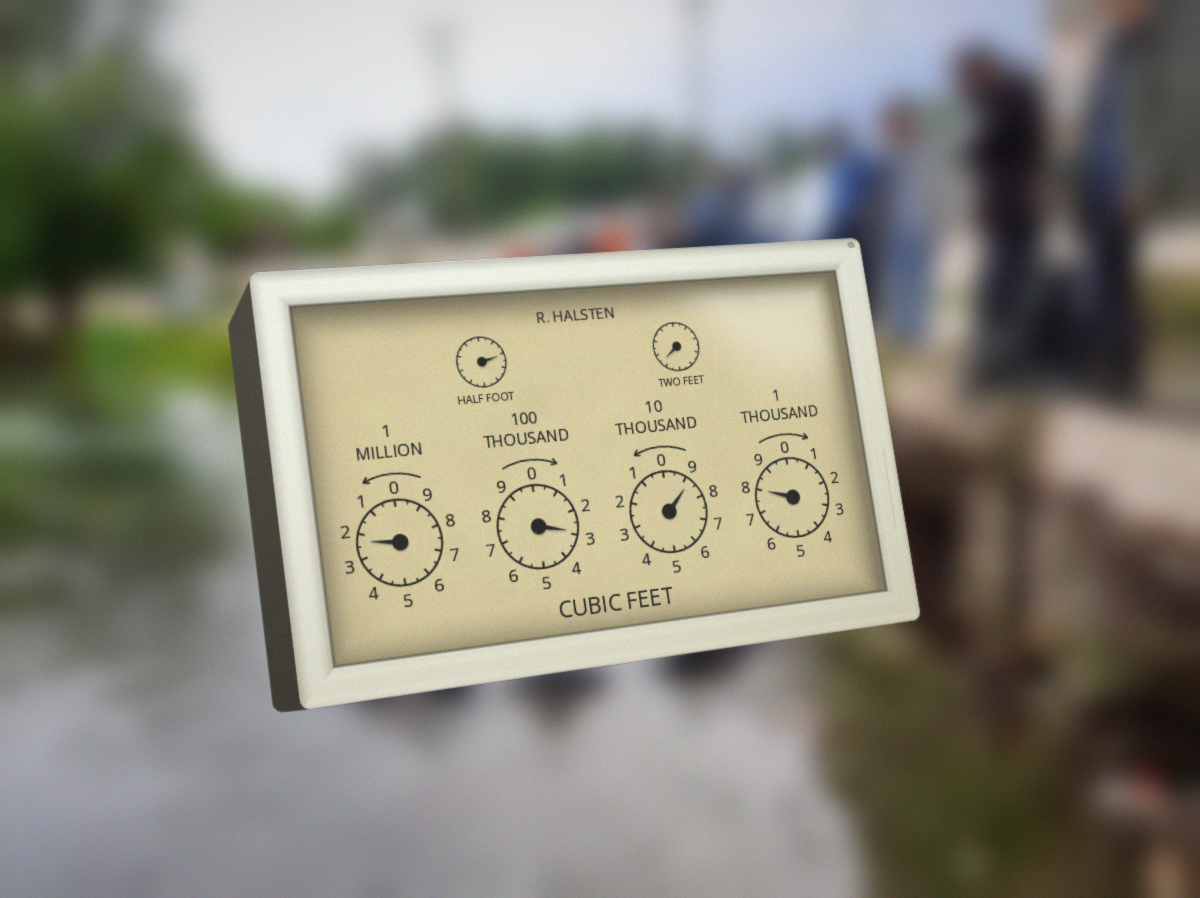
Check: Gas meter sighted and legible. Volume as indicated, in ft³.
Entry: 228800 ft³
